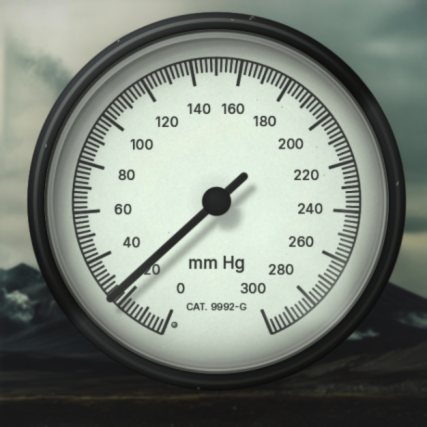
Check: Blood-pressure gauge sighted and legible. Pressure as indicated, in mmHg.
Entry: 24 mmHg
